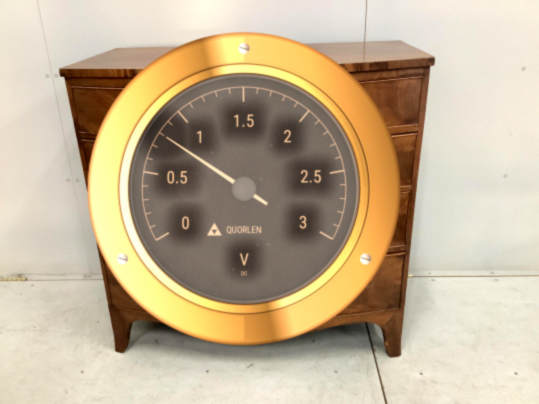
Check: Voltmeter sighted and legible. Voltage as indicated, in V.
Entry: 0.8 V
